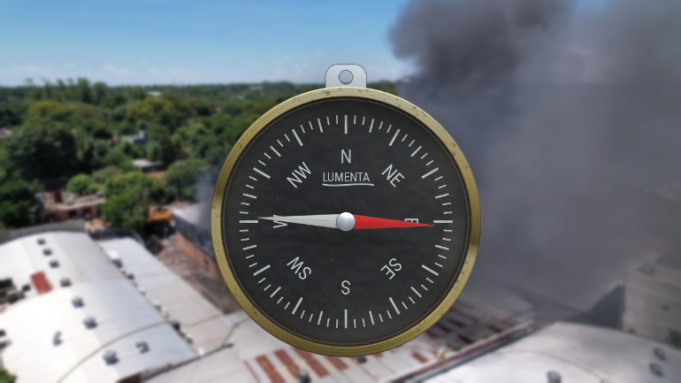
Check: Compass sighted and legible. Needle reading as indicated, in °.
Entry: 92.5 °
